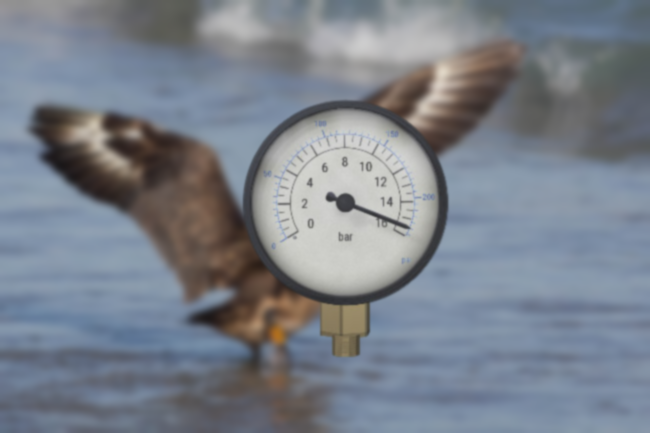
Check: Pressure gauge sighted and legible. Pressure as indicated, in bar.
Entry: 15.5 bar
